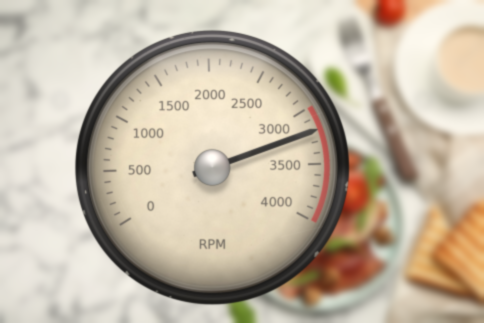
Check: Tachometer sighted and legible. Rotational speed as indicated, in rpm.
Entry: 3200 rpm
